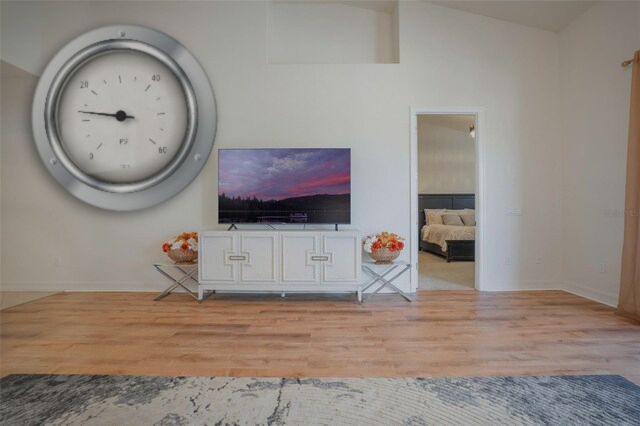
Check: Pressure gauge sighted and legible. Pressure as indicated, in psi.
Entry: 12.5 psi
